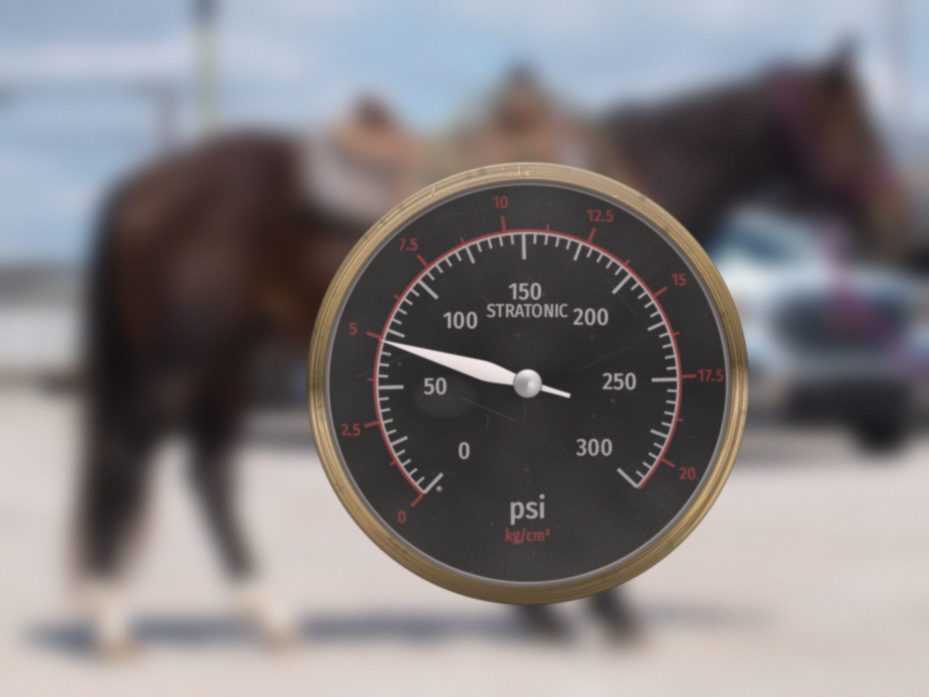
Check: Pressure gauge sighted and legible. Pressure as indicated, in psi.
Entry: 70 psi
